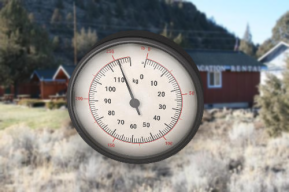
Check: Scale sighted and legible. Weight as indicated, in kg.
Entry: 115 kg
